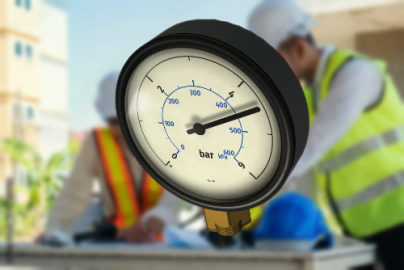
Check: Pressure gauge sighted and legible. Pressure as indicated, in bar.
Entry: 4.5 bar
